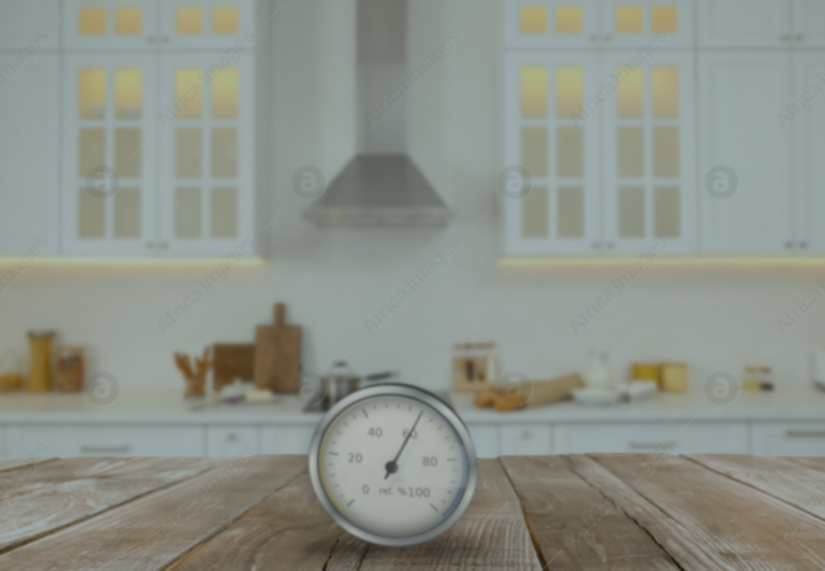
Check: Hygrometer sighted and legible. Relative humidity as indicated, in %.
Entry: 60 %
